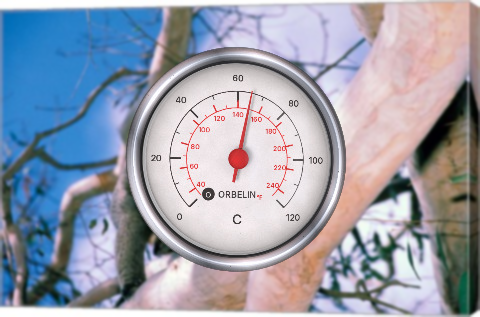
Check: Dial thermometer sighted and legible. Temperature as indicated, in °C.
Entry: 65 °C
